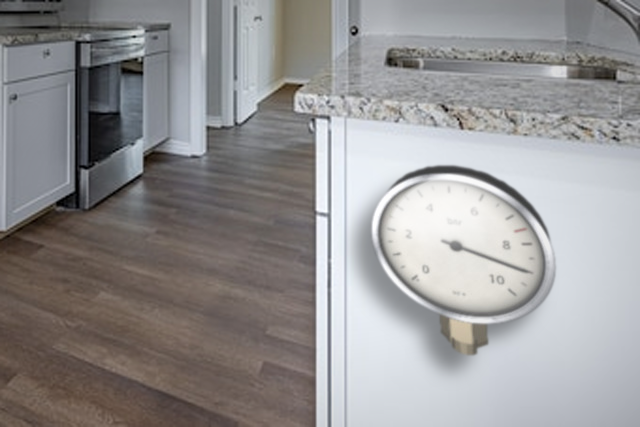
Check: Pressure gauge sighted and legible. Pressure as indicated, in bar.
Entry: 9 bar
